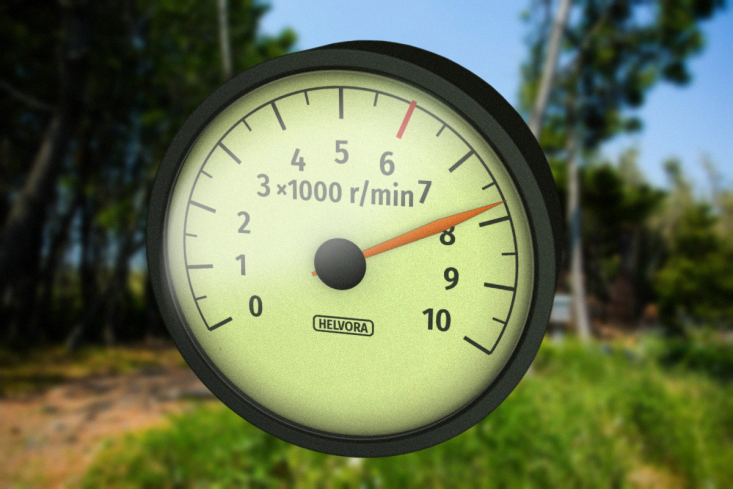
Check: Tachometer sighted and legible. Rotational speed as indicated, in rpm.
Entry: 7750 rpm
